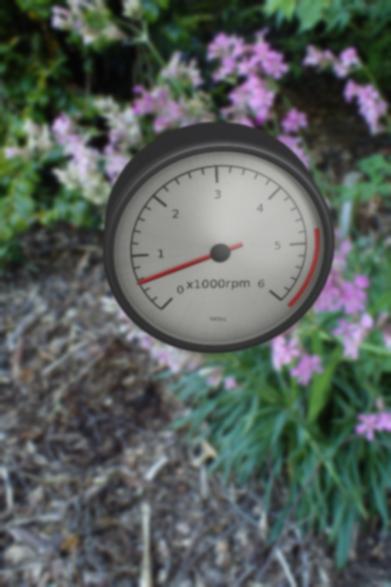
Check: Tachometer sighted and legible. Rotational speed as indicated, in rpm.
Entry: 600 rpm
